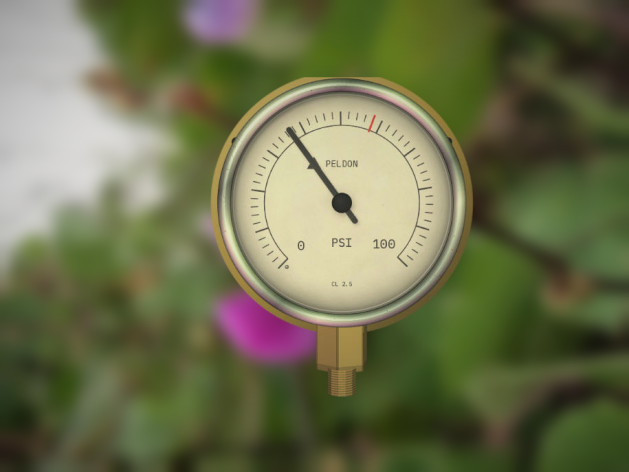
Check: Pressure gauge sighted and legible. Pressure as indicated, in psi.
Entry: 37 psi
